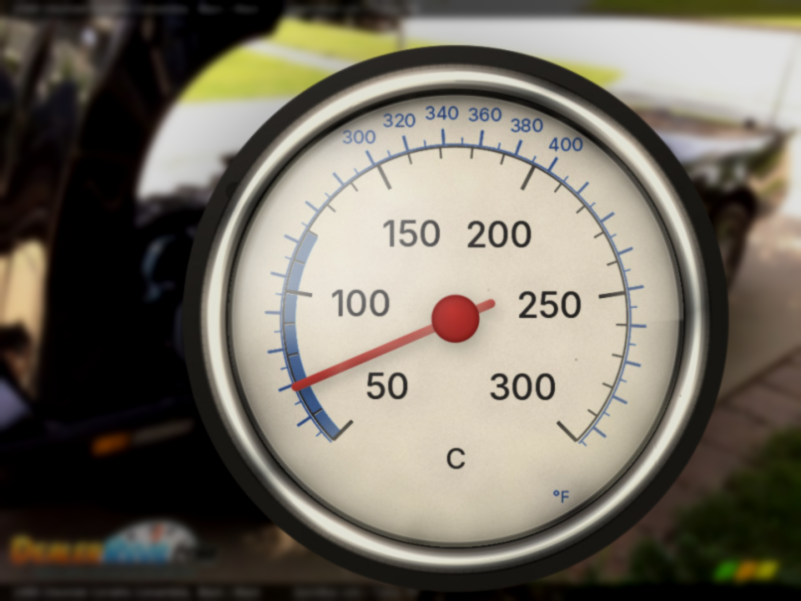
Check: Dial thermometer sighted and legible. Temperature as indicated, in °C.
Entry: 70 °C
